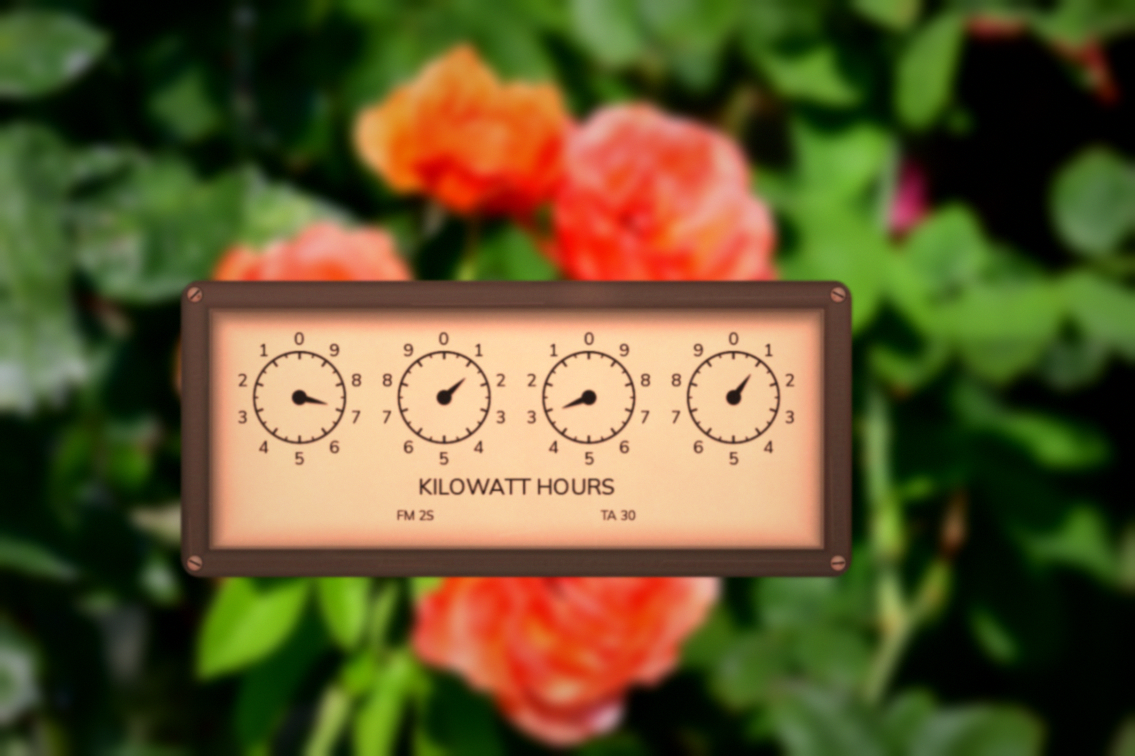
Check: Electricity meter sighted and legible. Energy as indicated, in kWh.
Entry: 7131 kWh
